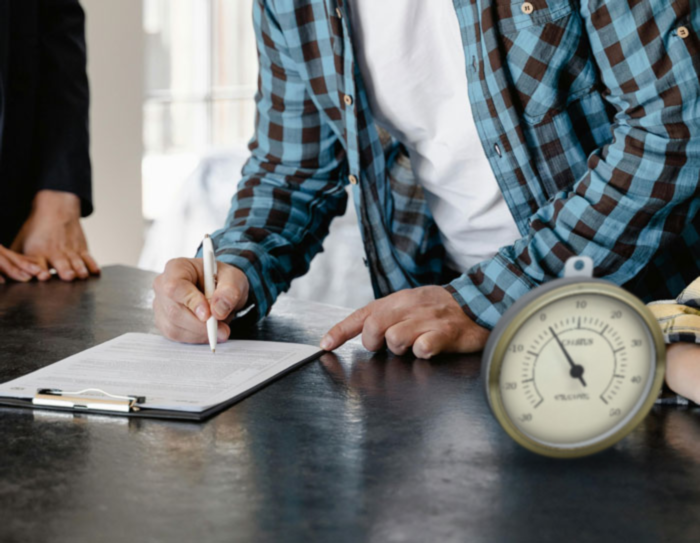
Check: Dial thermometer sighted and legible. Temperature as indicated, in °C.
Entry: 0 °C
